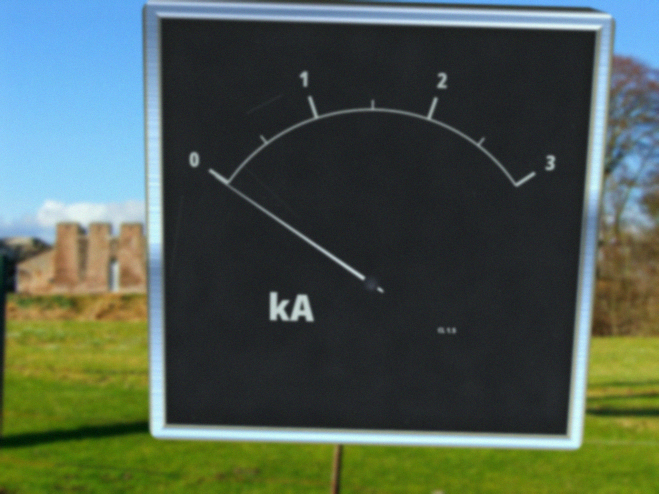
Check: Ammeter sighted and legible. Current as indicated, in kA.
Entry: 0 kA
